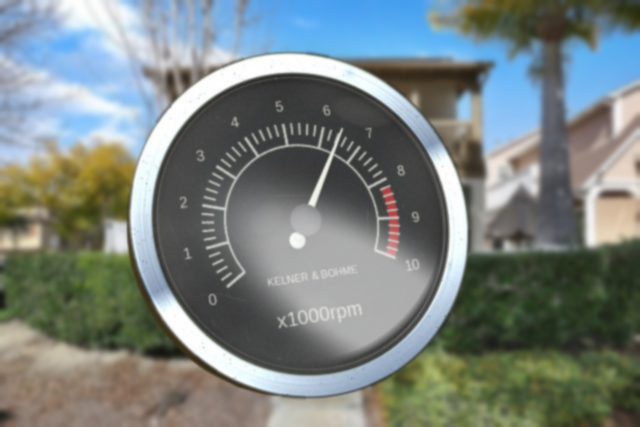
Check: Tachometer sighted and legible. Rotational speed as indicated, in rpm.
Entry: 6400 rpm
